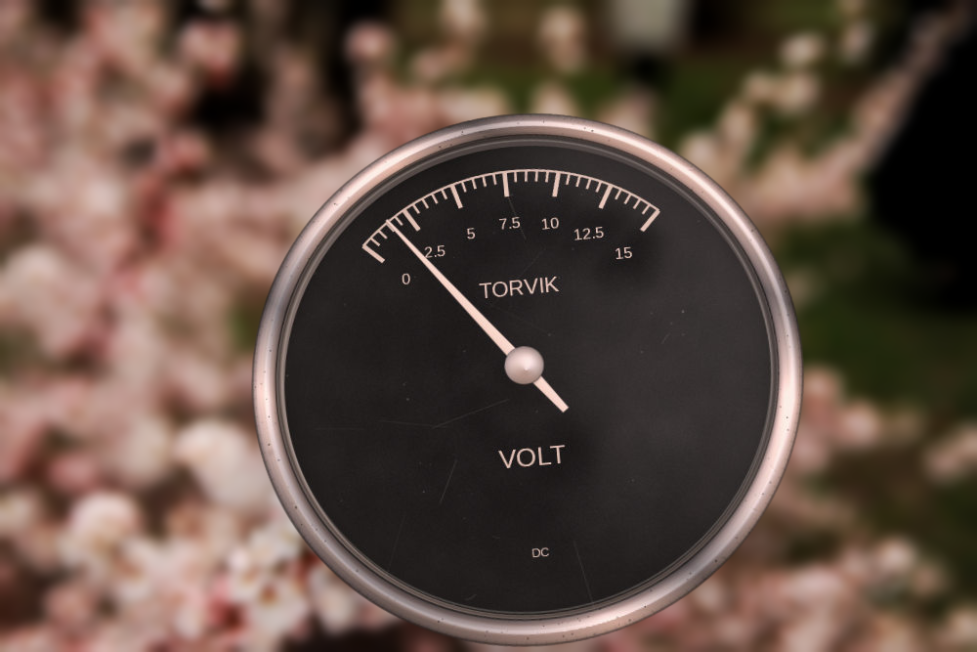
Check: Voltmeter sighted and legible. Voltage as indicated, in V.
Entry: 1.5 V
